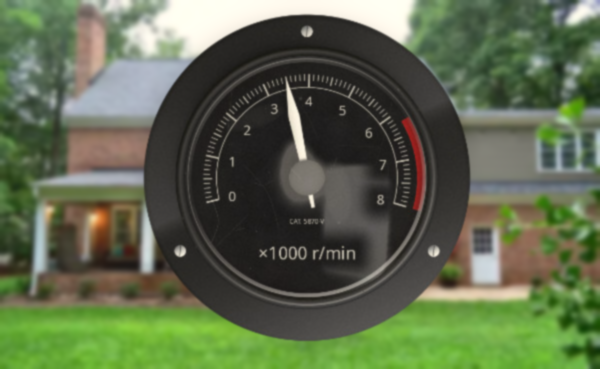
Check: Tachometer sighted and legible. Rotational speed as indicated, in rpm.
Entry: 3500 rpm
